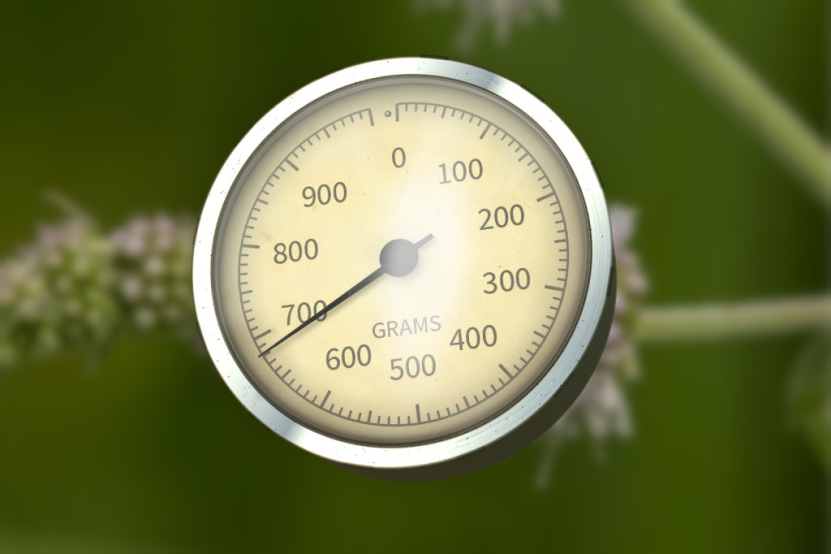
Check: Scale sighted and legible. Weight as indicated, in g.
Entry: 680 g
